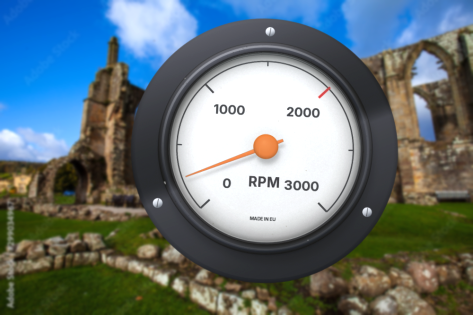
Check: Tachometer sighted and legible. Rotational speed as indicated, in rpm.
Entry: 250 rpm
